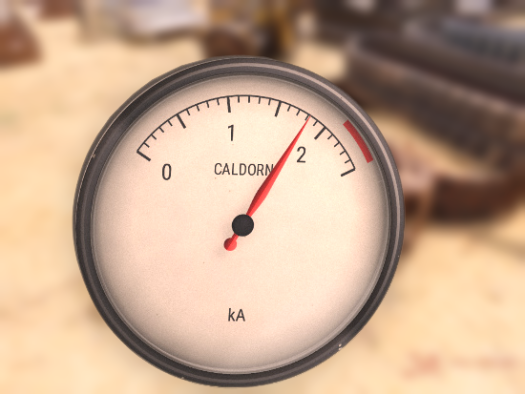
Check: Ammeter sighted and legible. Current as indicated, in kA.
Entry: 1.8 kA
